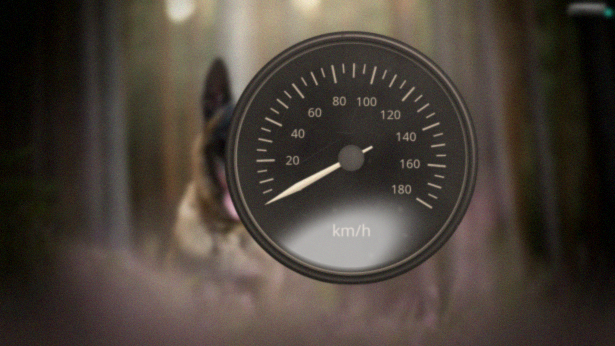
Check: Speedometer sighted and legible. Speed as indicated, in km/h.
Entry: 0 km/h
